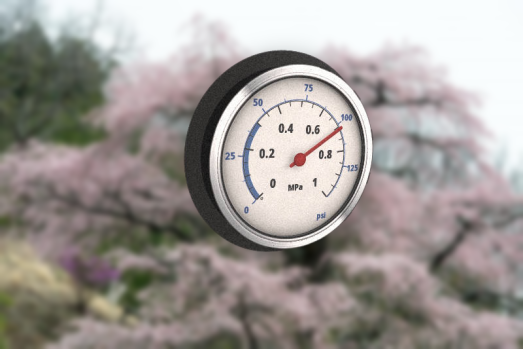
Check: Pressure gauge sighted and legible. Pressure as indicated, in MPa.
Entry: 0.7 MPa
